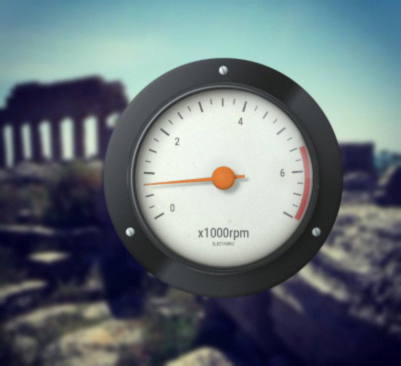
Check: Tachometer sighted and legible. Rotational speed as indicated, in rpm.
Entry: 750 rpm
